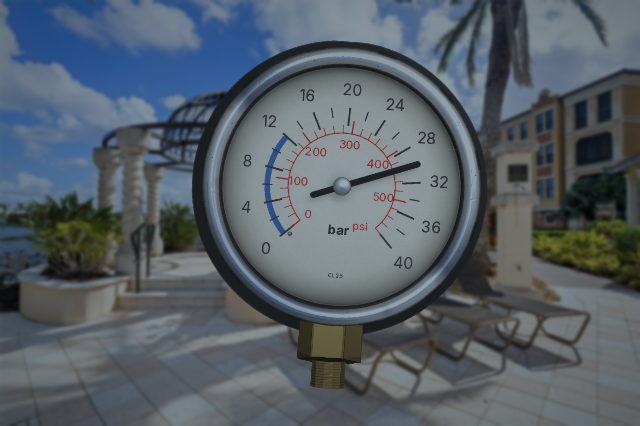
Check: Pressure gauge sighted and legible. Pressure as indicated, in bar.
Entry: 30 bar
